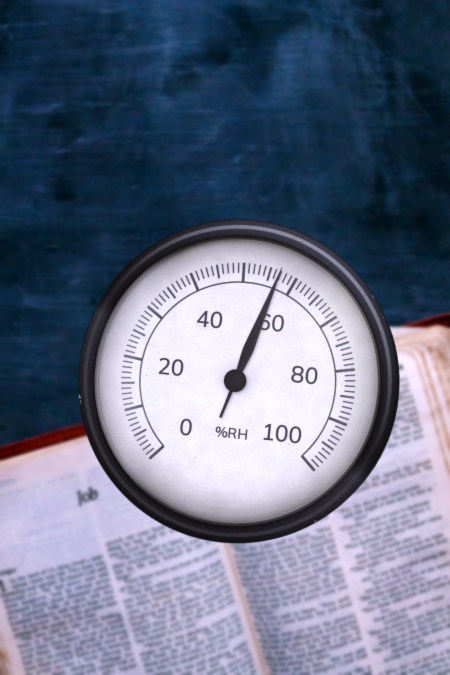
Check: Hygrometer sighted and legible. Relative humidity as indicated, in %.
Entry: 57 %
